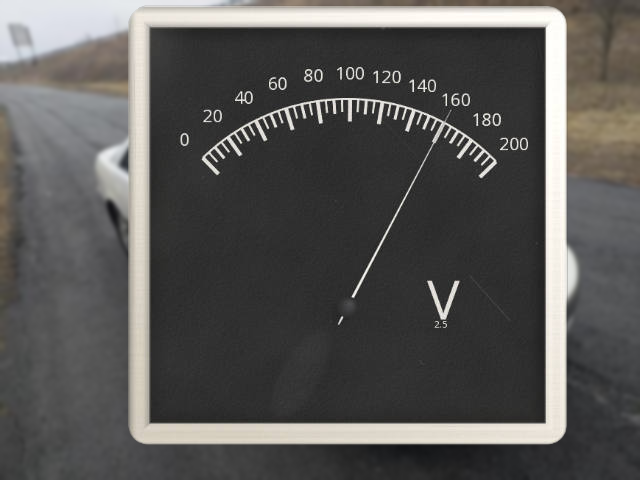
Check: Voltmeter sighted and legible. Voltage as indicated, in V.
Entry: 160 V
